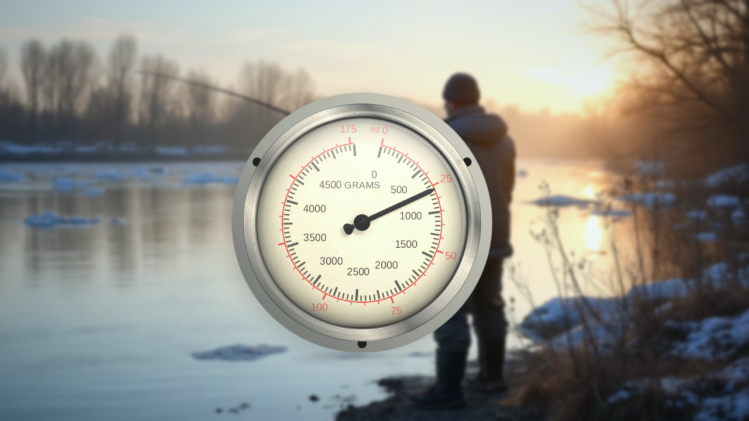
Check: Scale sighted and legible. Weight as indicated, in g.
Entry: 750 g
